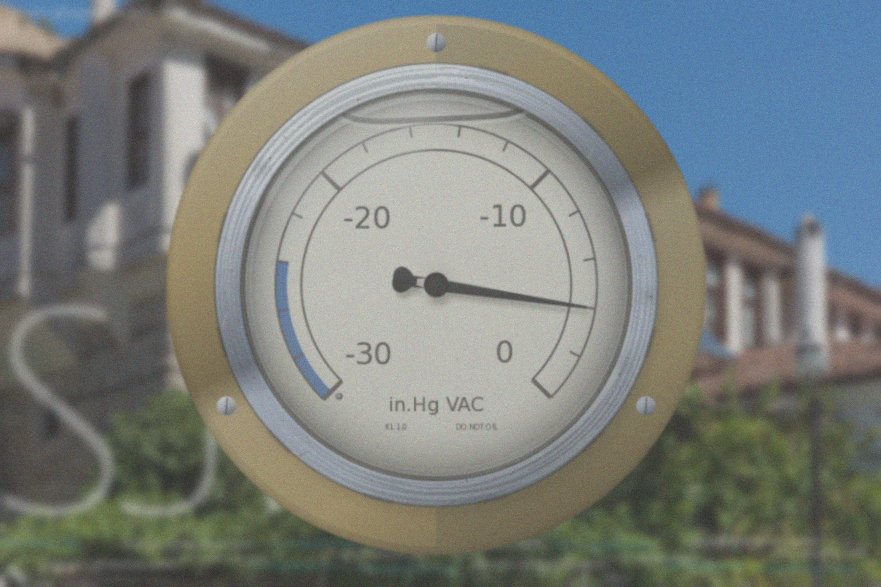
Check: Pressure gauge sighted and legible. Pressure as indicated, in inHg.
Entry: -4 inHg
